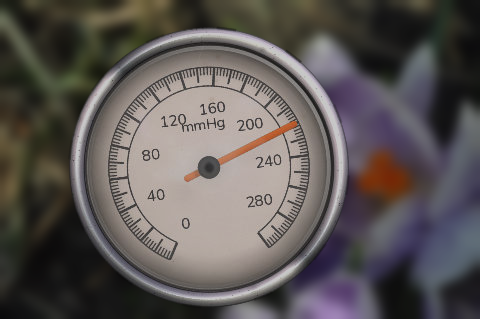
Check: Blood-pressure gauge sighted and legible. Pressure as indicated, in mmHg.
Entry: 220 mmHg
